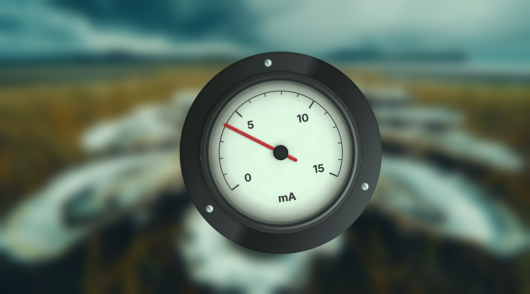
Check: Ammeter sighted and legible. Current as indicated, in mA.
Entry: 4 mA
